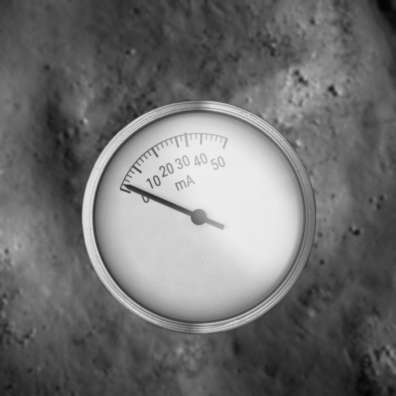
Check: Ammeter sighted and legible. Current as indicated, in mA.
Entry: 2 mA
